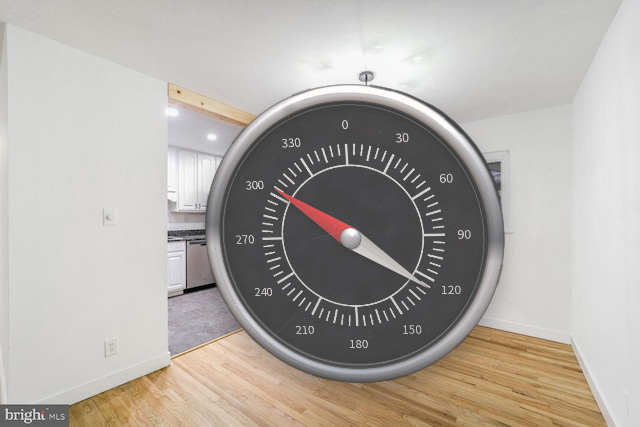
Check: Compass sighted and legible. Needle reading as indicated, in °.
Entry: 305 °
